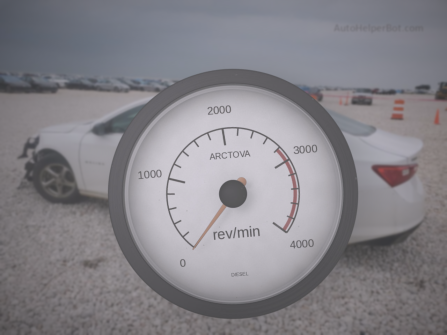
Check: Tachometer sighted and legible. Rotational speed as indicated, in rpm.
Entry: 0 rpm
